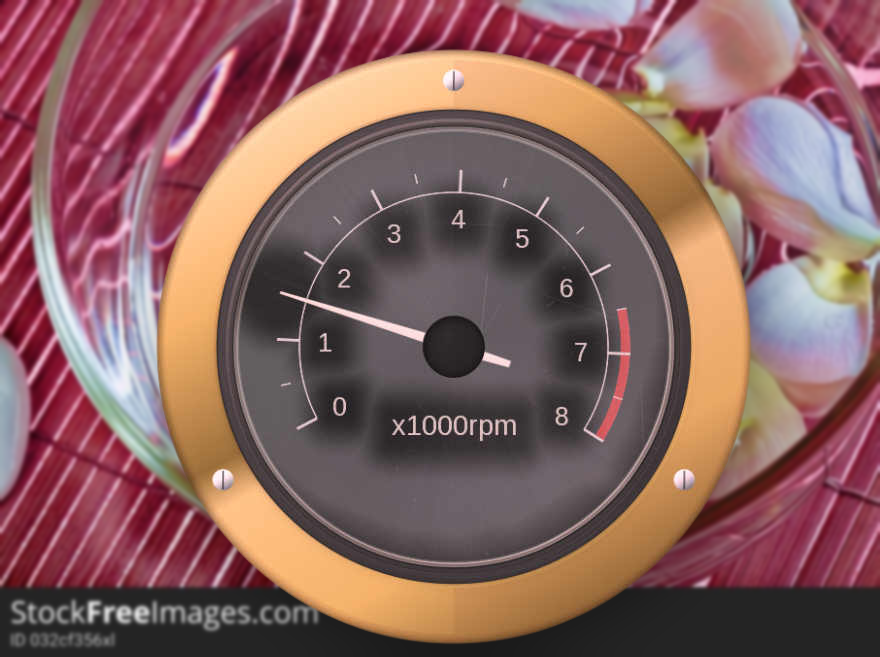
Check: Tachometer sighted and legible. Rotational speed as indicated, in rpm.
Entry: 1500 rpm
